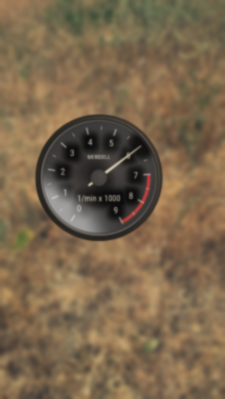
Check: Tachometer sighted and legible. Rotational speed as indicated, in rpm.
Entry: 6000 rpm
